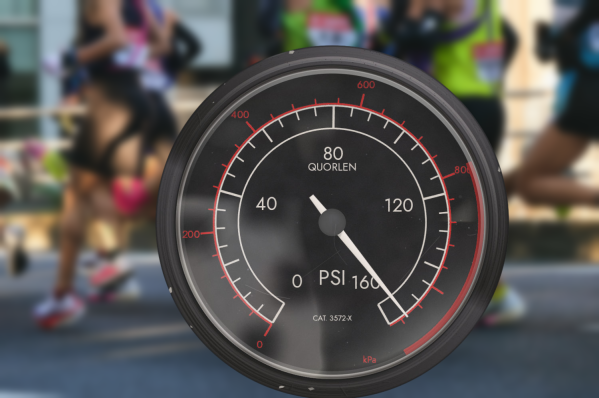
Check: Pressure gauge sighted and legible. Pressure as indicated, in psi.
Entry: 155 psi
